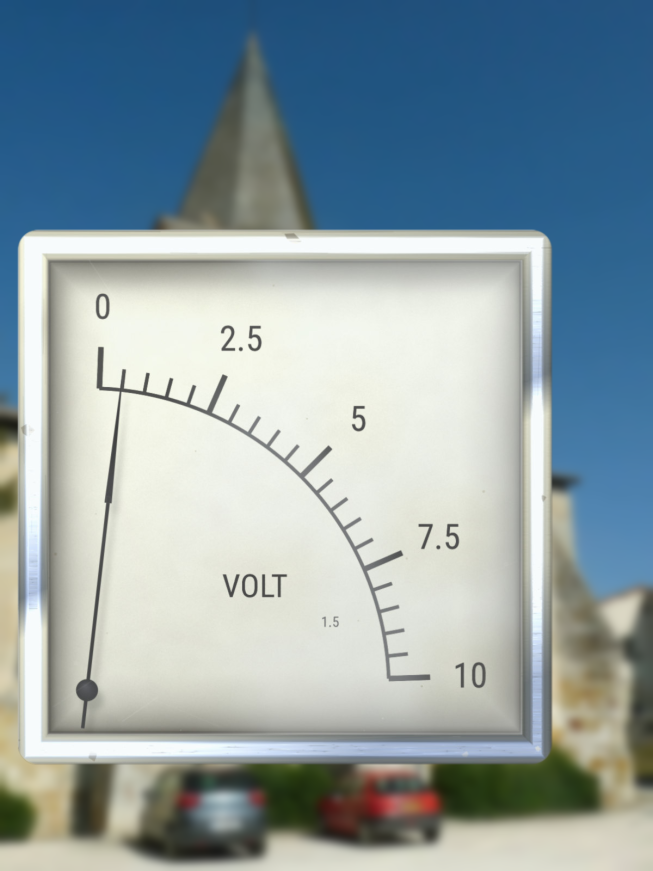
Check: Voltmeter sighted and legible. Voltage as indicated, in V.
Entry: 0.5 V
